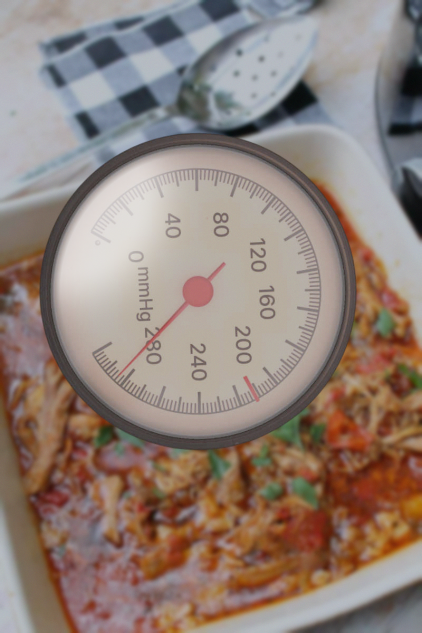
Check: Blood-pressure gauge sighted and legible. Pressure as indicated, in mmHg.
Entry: 284 mmHg
